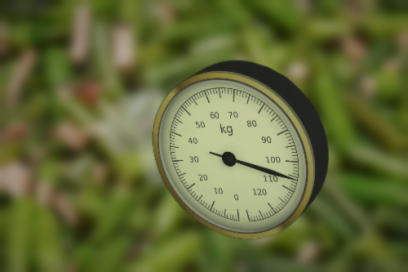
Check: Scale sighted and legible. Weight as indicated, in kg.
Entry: 105 kg
